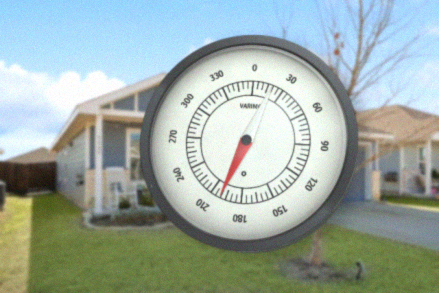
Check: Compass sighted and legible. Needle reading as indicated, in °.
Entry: 200 °
